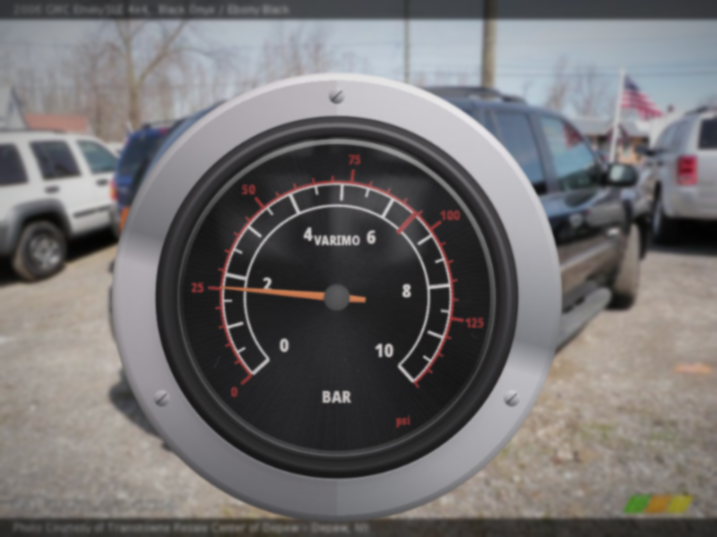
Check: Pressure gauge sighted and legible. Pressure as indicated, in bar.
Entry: 1.75 bar
